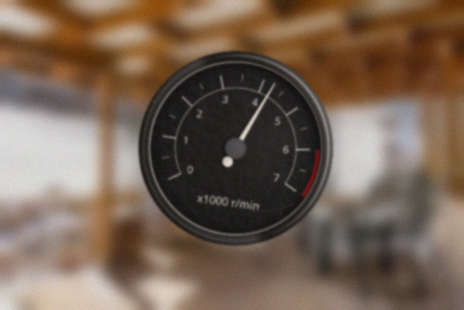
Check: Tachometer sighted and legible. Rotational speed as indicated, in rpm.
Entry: 4250 rpm
